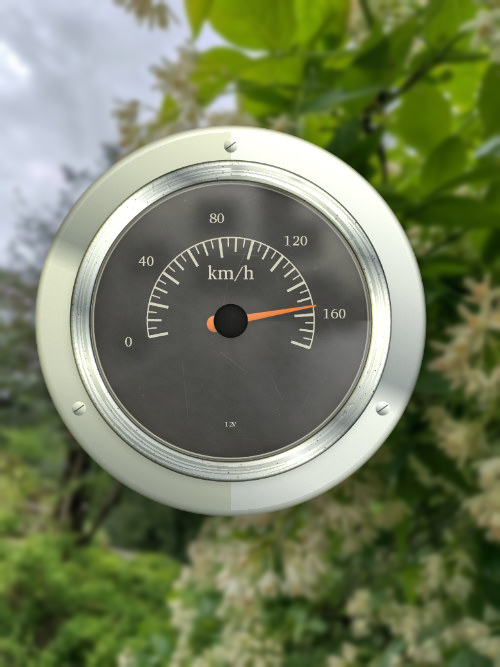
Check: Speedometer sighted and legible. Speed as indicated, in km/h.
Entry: 155 km/h
